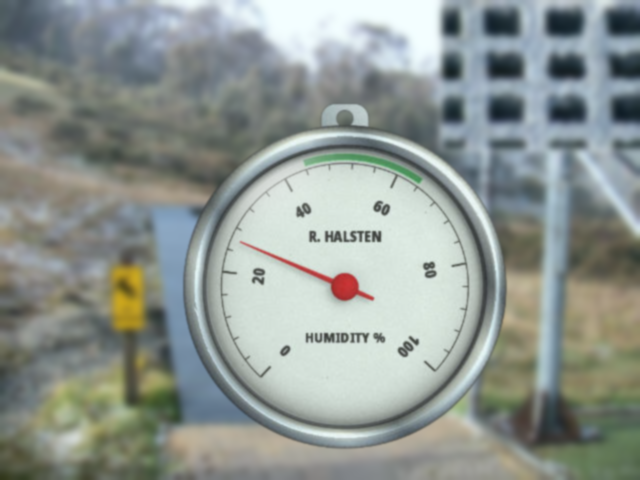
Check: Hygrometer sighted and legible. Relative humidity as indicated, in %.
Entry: 26 %
